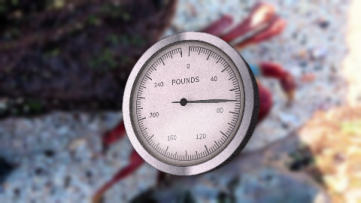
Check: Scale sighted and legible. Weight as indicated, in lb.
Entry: 70 lb
